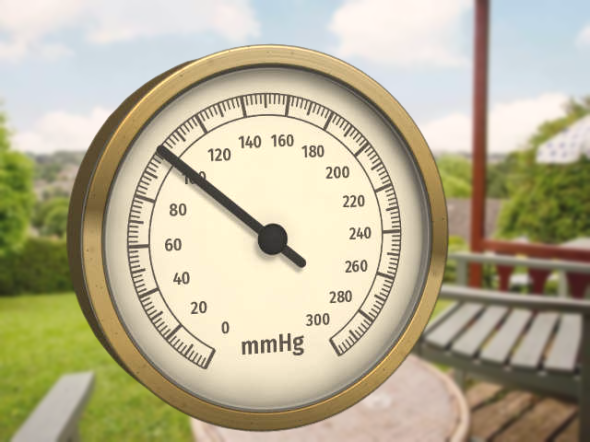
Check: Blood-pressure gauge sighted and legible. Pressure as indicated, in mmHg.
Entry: 100 mmHg
